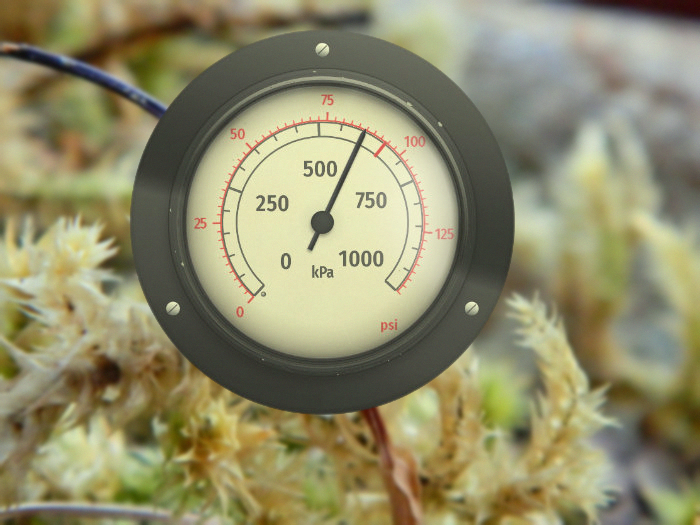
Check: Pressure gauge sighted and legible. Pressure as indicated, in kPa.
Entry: 600 kPa
